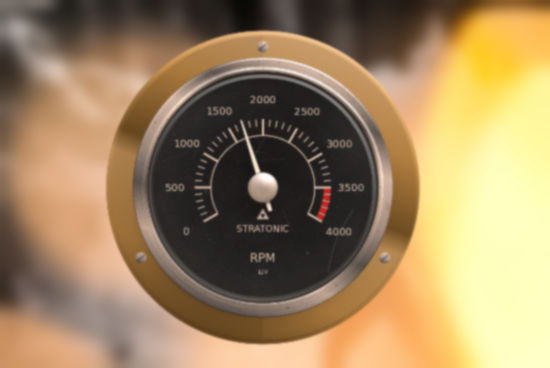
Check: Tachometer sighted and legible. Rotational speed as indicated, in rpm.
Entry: 1700 rpm
